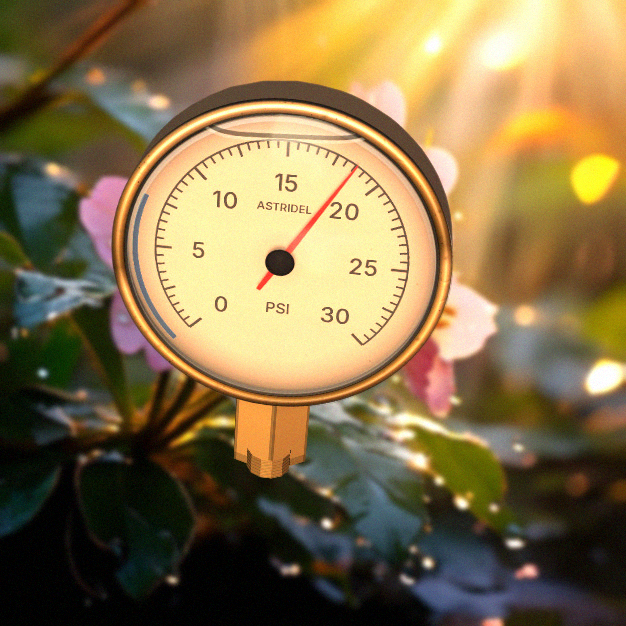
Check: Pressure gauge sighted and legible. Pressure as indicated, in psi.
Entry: 18.5 psi
